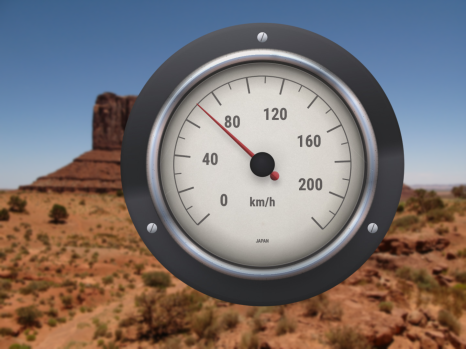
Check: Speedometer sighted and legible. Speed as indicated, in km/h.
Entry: 70 km/h
